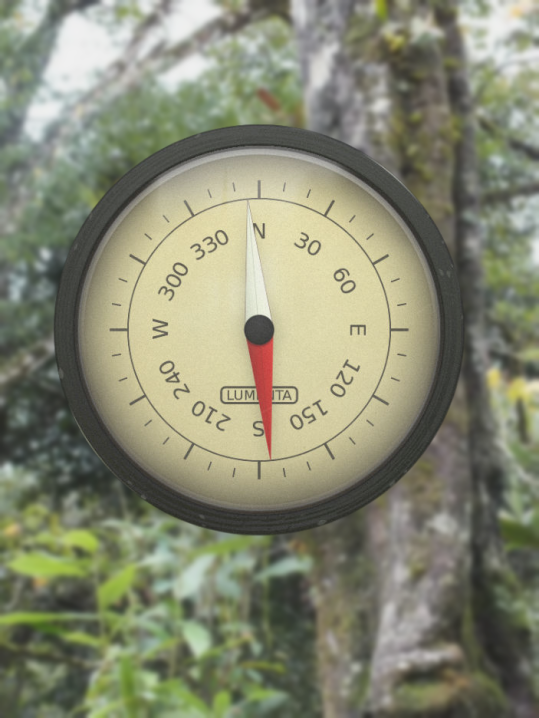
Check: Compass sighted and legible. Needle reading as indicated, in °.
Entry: 175 °
